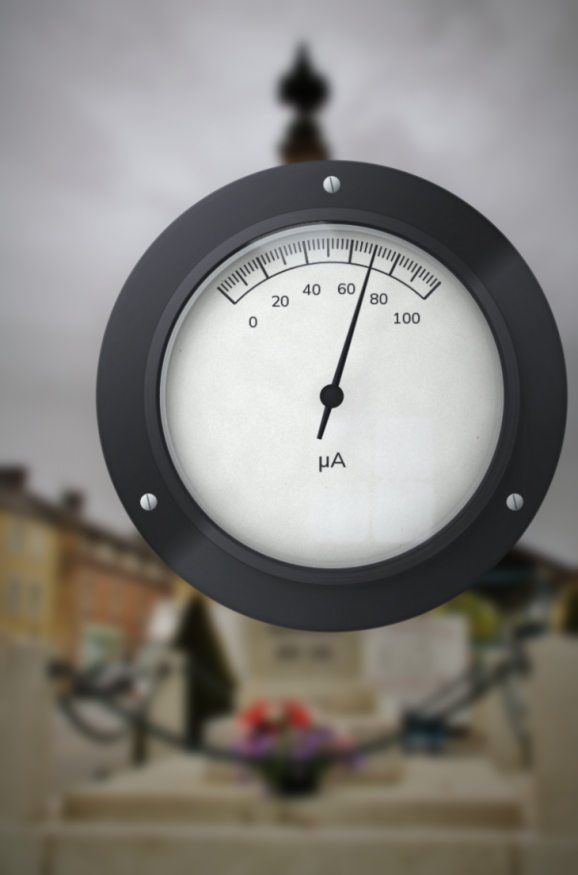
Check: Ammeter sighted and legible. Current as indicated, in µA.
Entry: 70 µA
